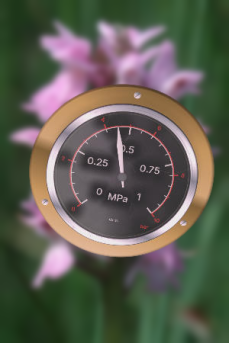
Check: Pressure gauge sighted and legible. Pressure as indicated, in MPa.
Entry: 0.45 MPa
